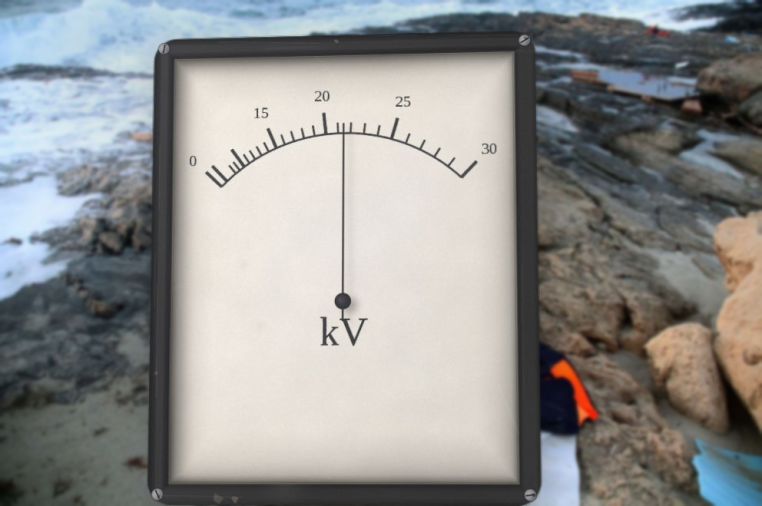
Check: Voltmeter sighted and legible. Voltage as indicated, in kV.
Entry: 21.5 kV
